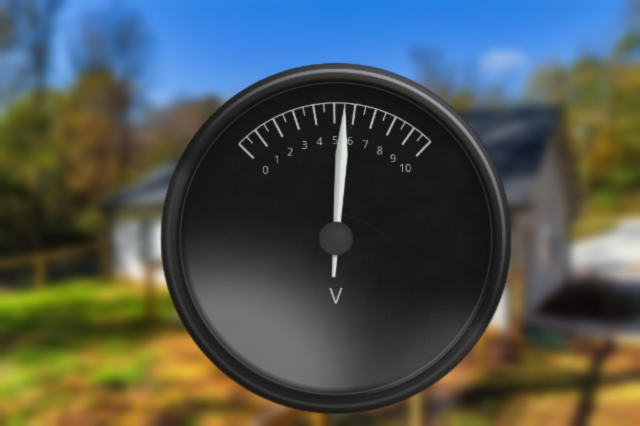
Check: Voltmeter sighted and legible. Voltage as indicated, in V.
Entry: 5.5 V
